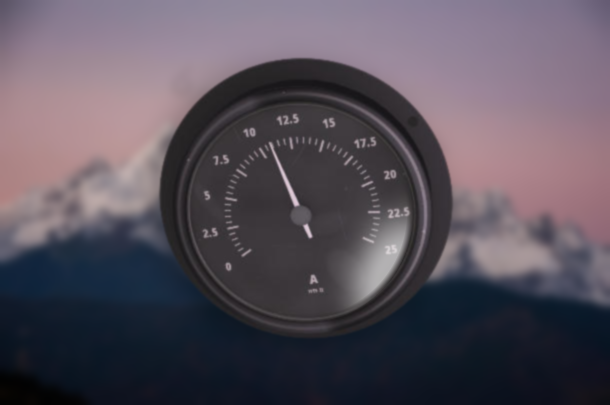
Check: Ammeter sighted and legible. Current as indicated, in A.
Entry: 11 A
